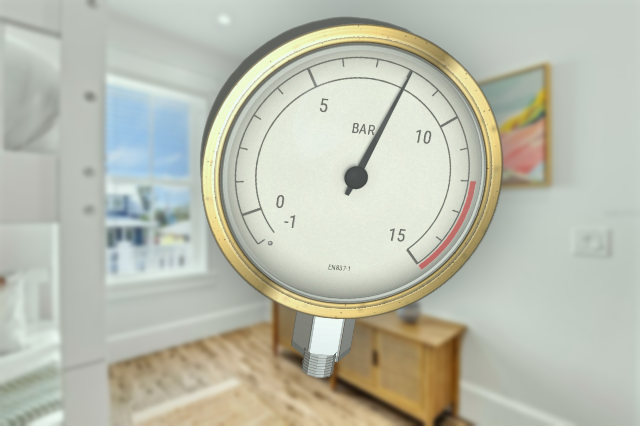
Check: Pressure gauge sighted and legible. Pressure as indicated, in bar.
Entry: 8 bar
